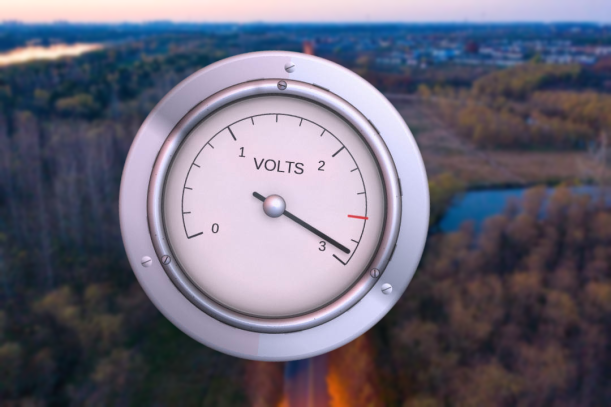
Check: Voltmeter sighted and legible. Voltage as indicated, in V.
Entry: 2.9 V
